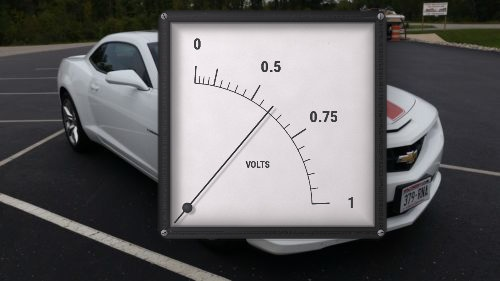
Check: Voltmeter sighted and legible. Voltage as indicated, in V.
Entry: 0.6 V
